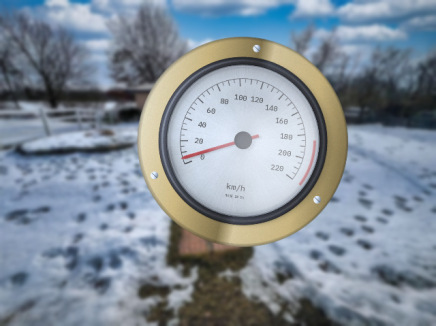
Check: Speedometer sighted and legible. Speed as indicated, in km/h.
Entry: 5 km/h
